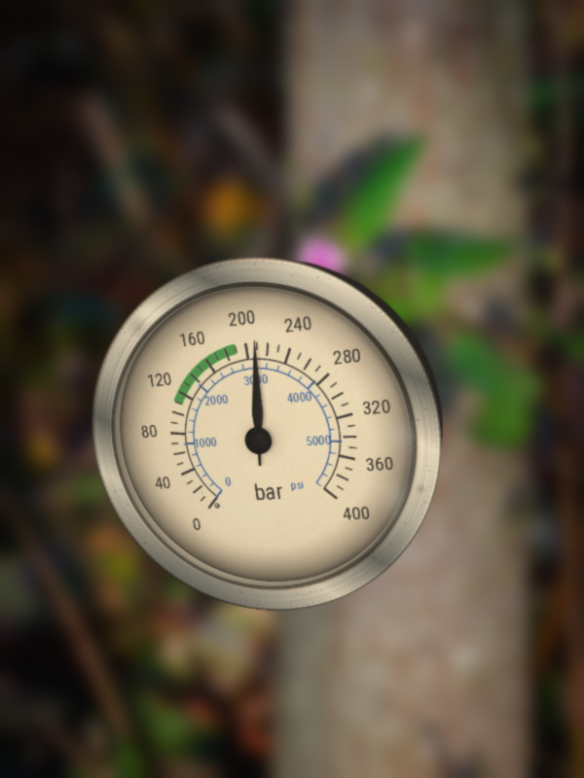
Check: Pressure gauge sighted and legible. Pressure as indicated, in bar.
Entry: 210 bar
